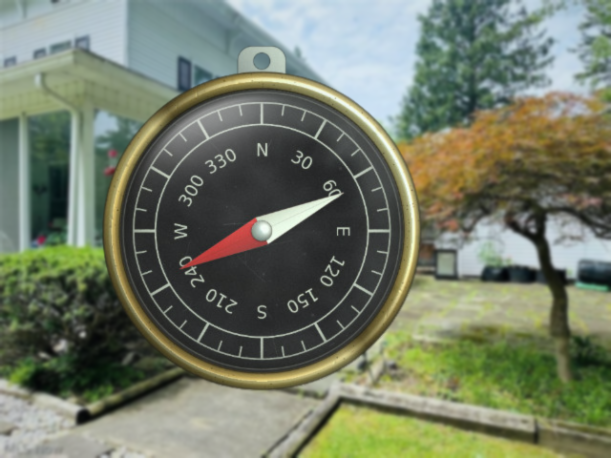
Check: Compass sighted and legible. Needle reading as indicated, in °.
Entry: 245 °
